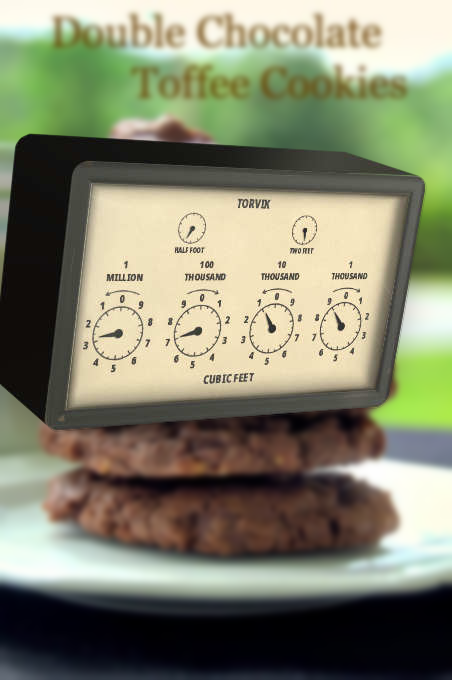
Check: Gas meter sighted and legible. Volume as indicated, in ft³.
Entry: 270900 ft³
